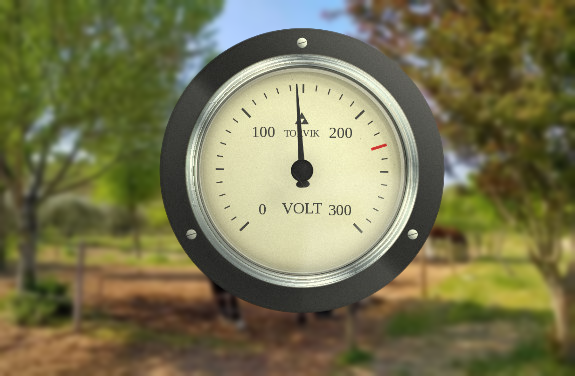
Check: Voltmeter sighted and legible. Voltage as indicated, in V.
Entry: 145 V
